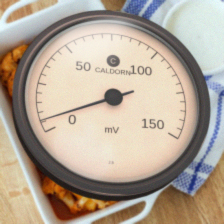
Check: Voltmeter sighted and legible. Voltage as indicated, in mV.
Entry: 5 mV
